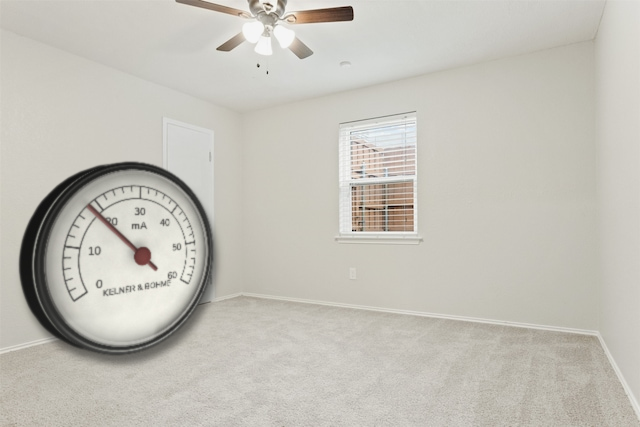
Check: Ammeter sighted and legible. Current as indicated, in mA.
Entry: 18 mA
